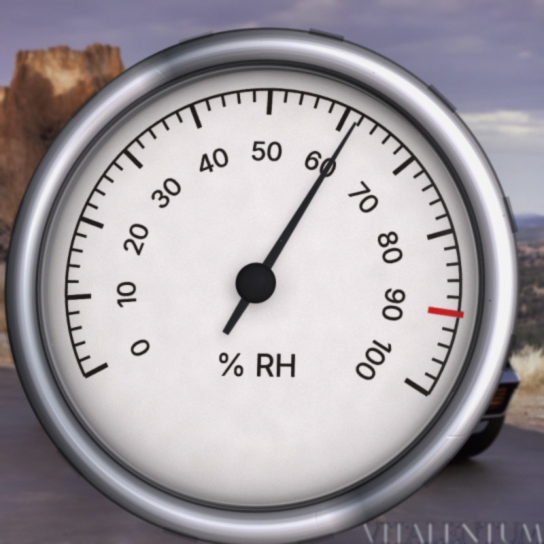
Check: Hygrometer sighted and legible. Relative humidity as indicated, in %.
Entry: 62 %
